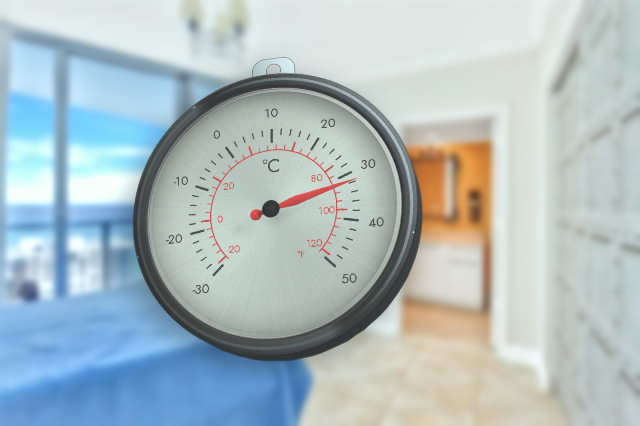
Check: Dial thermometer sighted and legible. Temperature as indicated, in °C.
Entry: 32 °C
